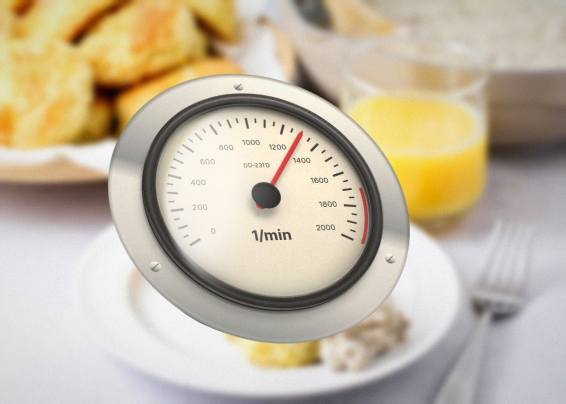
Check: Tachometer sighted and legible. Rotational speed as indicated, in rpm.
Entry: 1300 rpm
